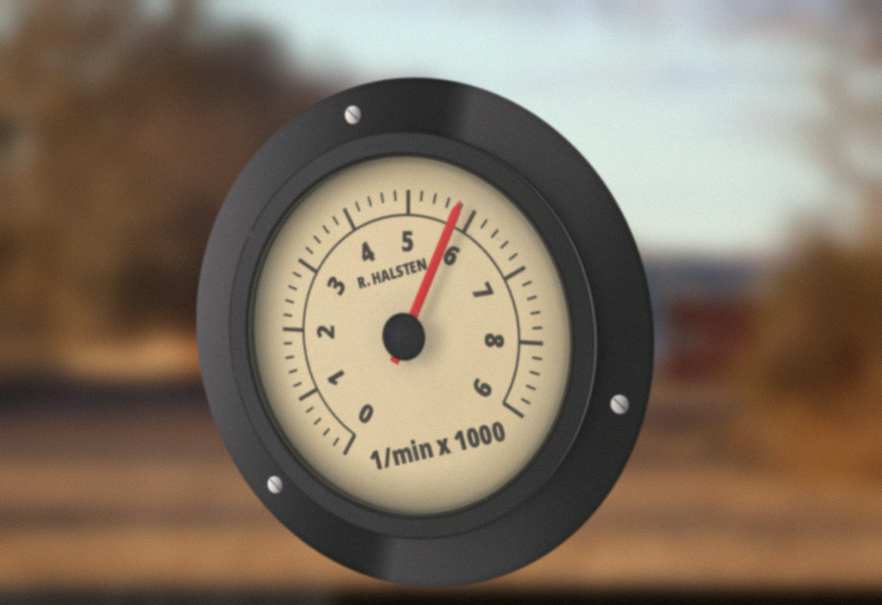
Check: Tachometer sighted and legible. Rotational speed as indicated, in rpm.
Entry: 5800 rpm
